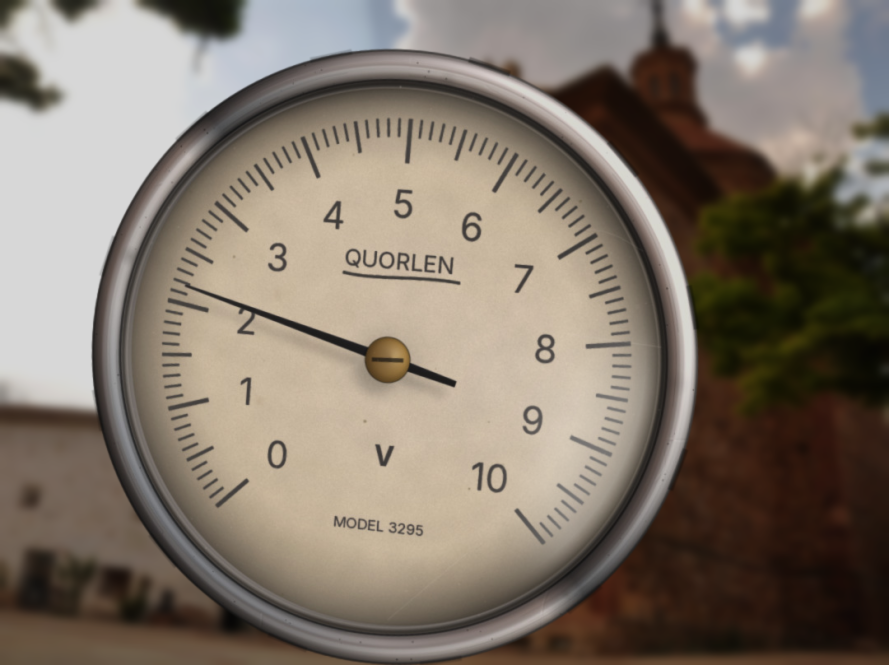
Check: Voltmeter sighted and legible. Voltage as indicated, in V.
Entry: 2.2 V
